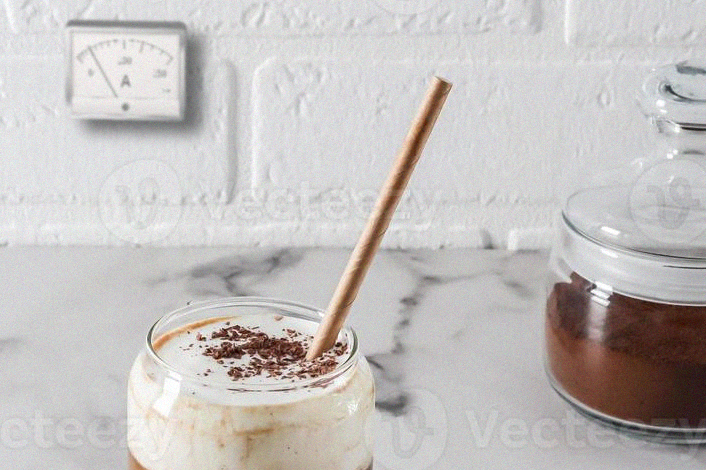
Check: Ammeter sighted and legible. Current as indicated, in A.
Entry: 50 A
